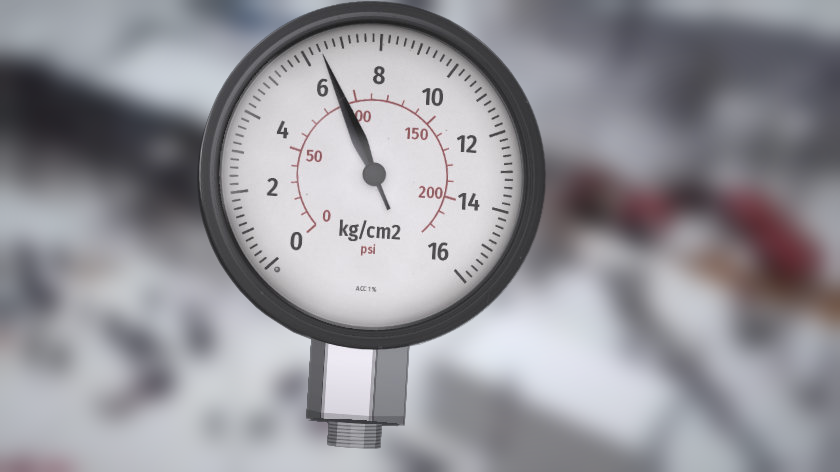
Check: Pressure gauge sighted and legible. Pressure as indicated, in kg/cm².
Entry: 6.4 kg/cm²
